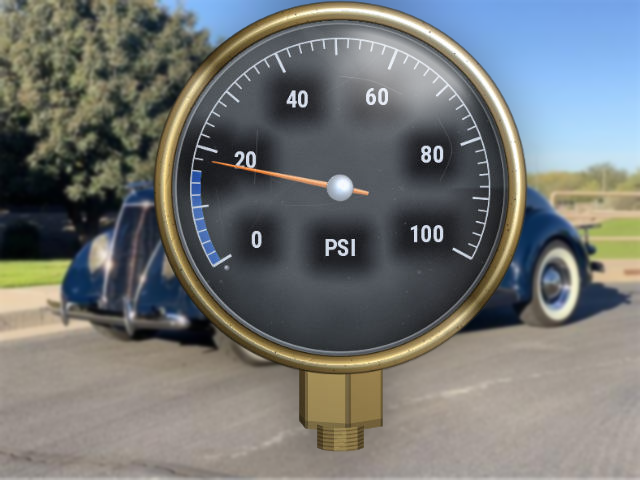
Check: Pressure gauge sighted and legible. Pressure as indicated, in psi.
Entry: 18 psi
